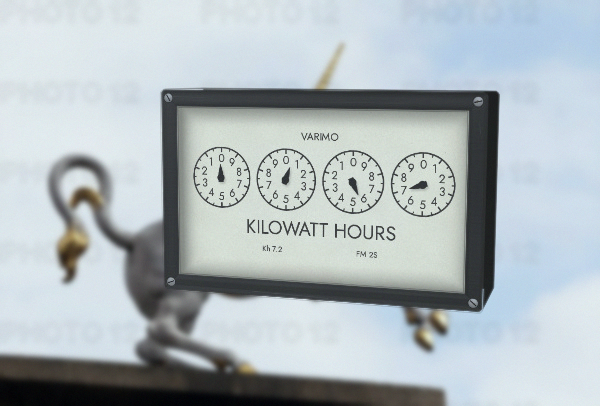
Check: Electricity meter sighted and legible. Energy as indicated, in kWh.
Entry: 57 kWh
